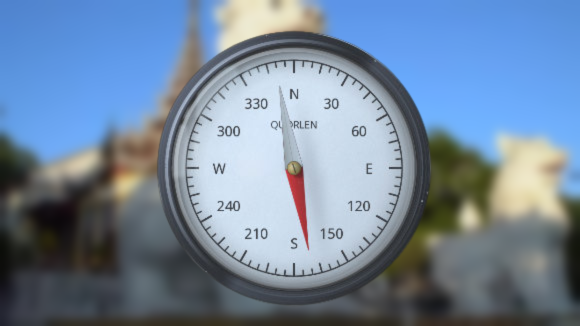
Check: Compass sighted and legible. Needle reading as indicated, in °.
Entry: 170 °
